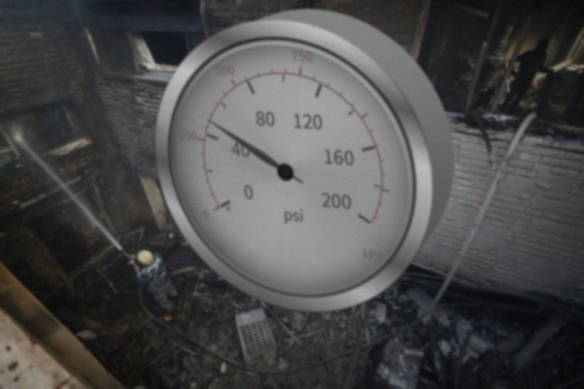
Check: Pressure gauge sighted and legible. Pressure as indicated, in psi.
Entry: 50 psi
